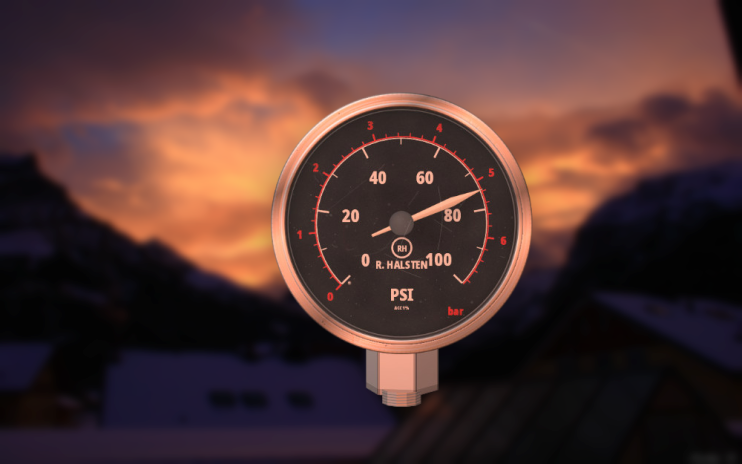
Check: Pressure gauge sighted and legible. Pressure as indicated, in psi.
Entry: 75 psi
